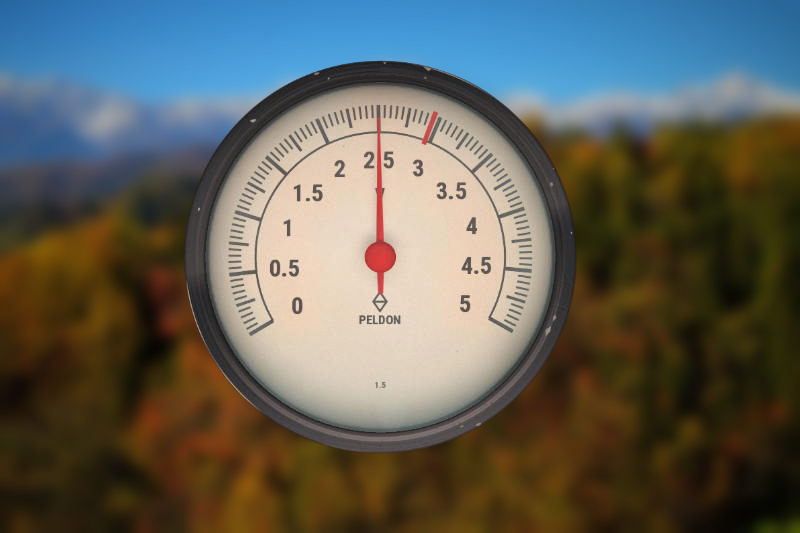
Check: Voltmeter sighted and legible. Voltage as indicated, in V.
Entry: 2.5 V
